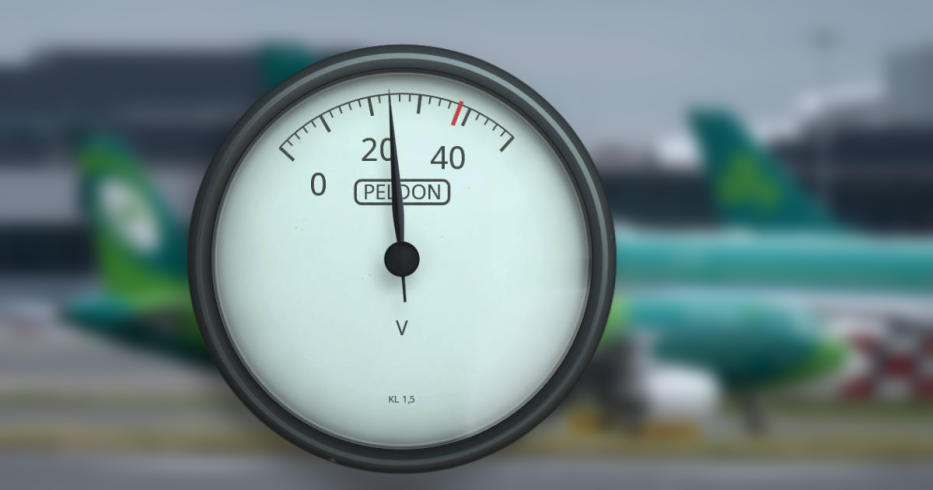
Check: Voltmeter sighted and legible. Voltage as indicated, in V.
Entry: 24 V
